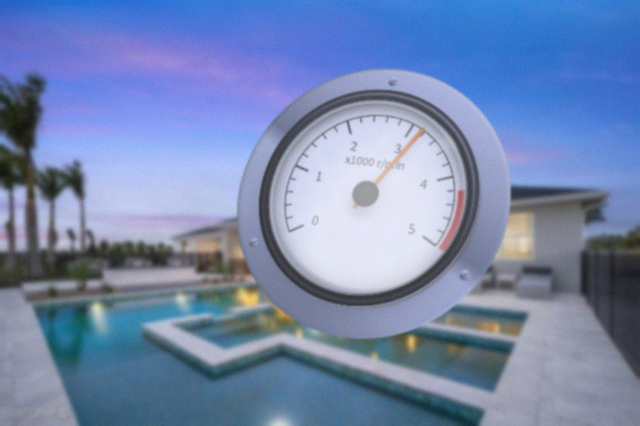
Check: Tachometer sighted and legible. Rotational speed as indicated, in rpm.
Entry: 3200 rpm
